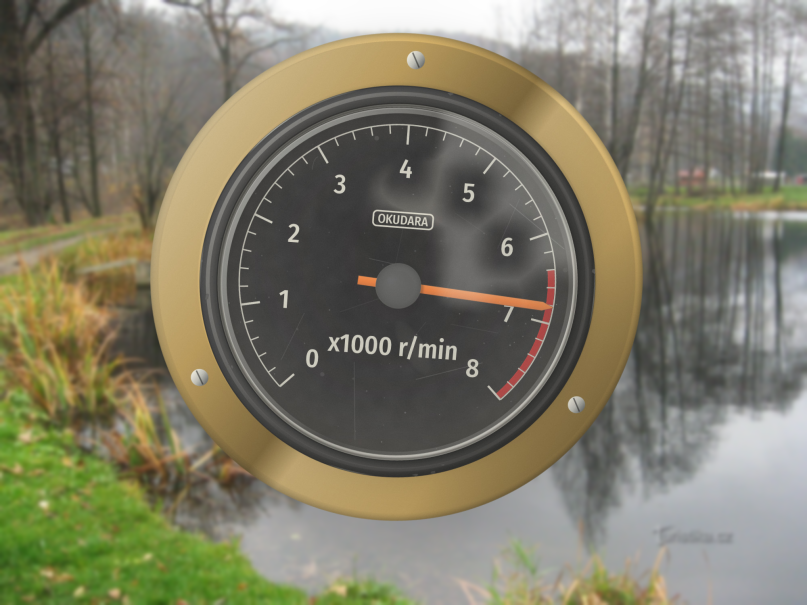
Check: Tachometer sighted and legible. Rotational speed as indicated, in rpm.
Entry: 6800 rpm
